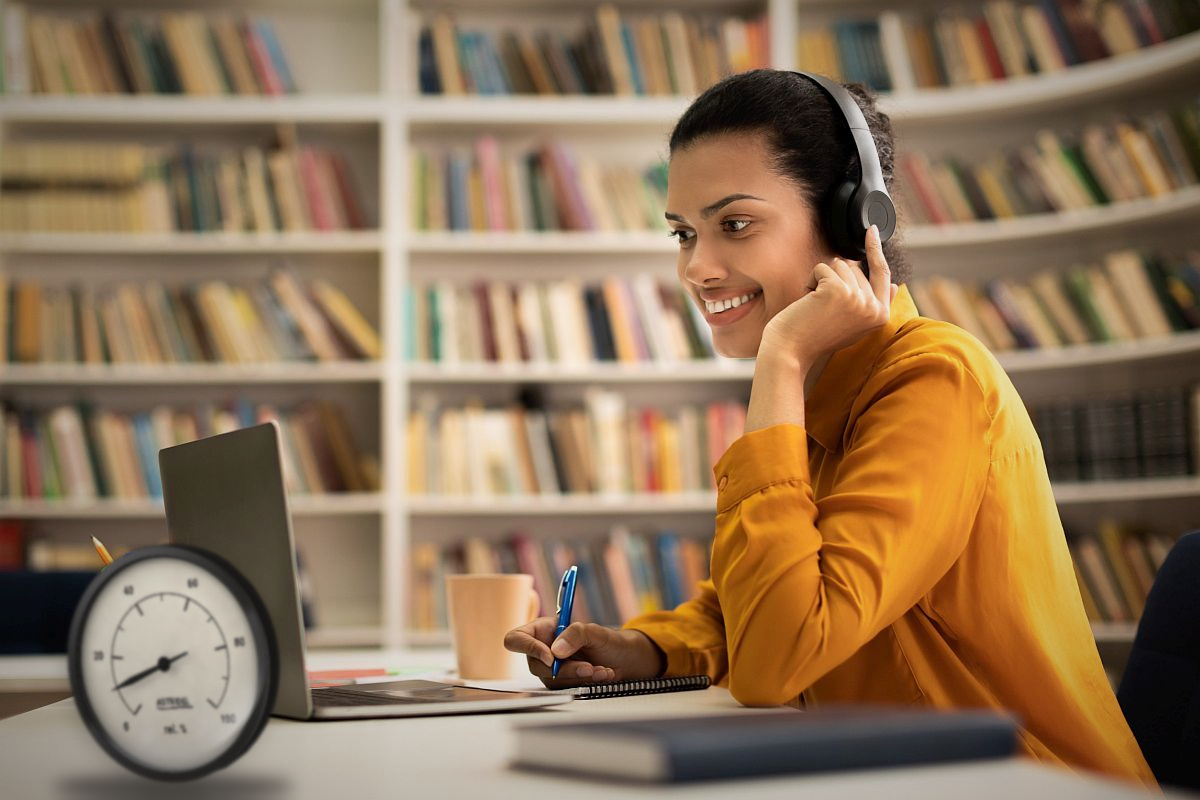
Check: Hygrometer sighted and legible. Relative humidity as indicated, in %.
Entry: 10 %
